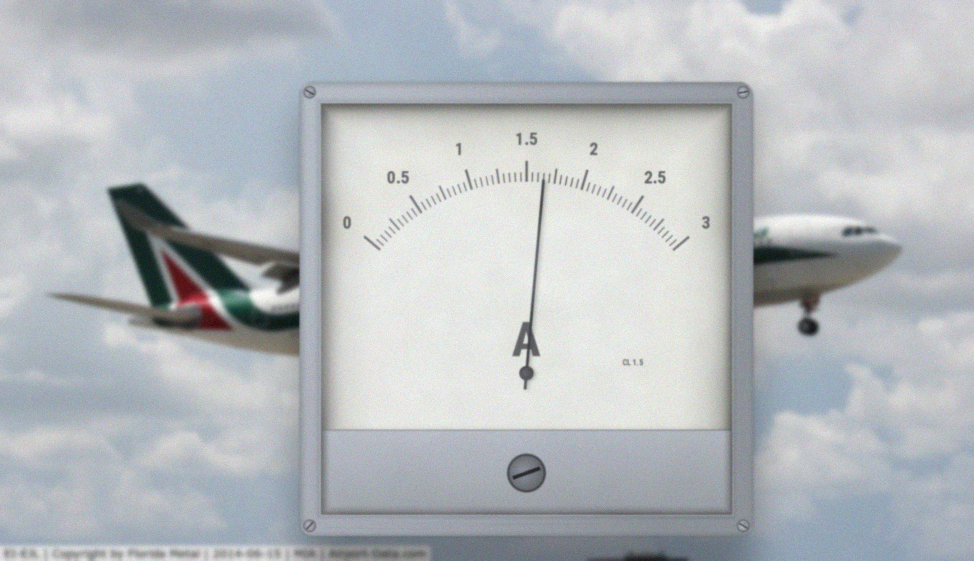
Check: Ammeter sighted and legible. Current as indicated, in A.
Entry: 1.65 A
